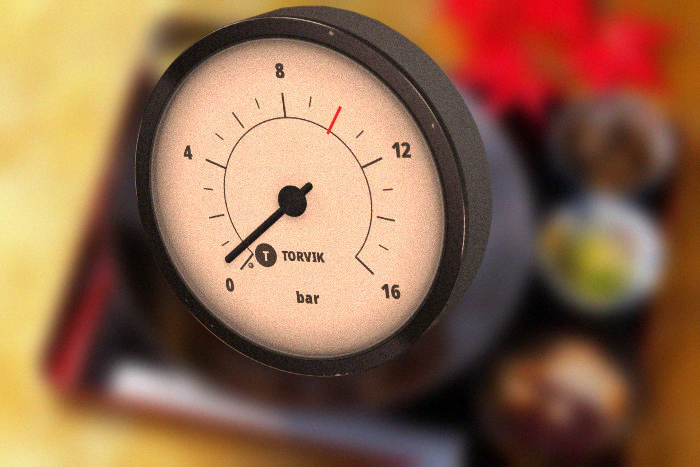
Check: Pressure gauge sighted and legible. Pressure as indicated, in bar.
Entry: 0.5 bar
